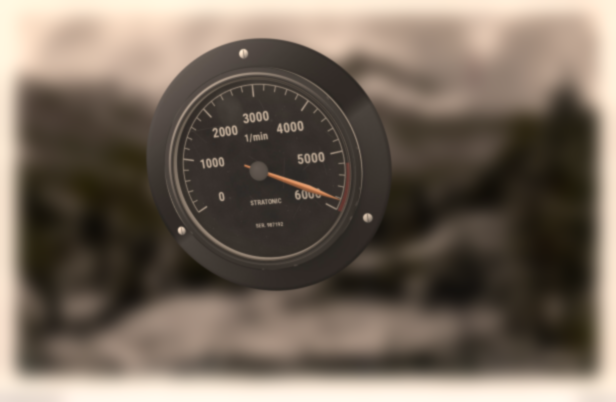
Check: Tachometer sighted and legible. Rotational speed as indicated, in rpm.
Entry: 5800 rpm
